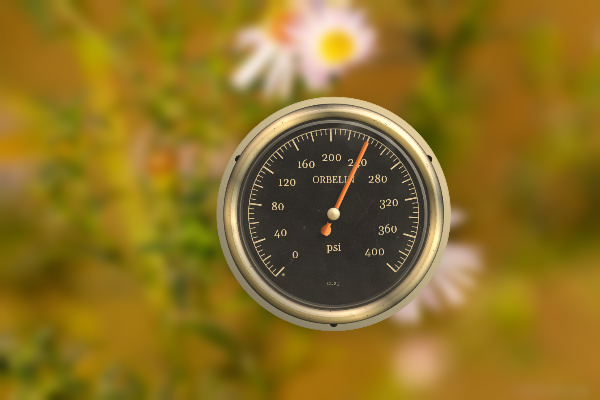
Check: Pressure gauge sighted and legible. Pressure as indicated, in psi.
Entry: 240 psi
